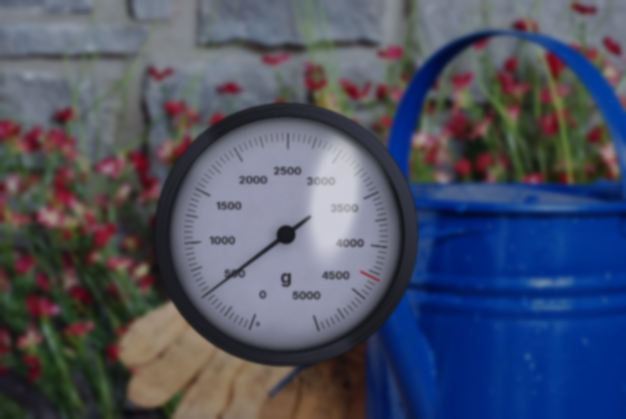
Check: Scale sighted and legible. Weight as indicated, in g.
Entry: 500 g
